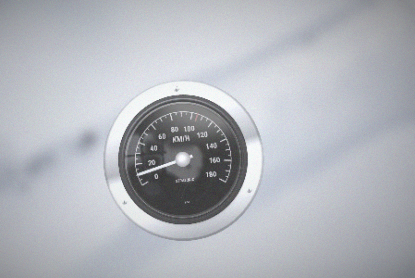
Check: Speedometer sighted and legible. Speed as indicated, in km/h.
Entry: 10 km/h
